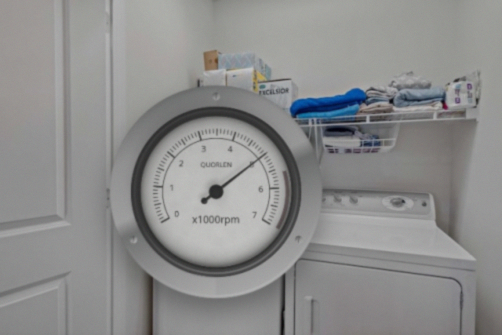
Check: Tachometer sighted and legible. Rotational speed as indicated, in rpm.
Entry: 5000 rpm
